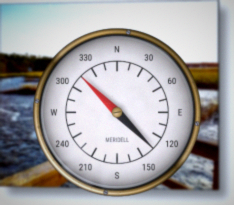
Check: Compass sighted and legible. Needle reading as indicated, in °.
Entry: 315 °
